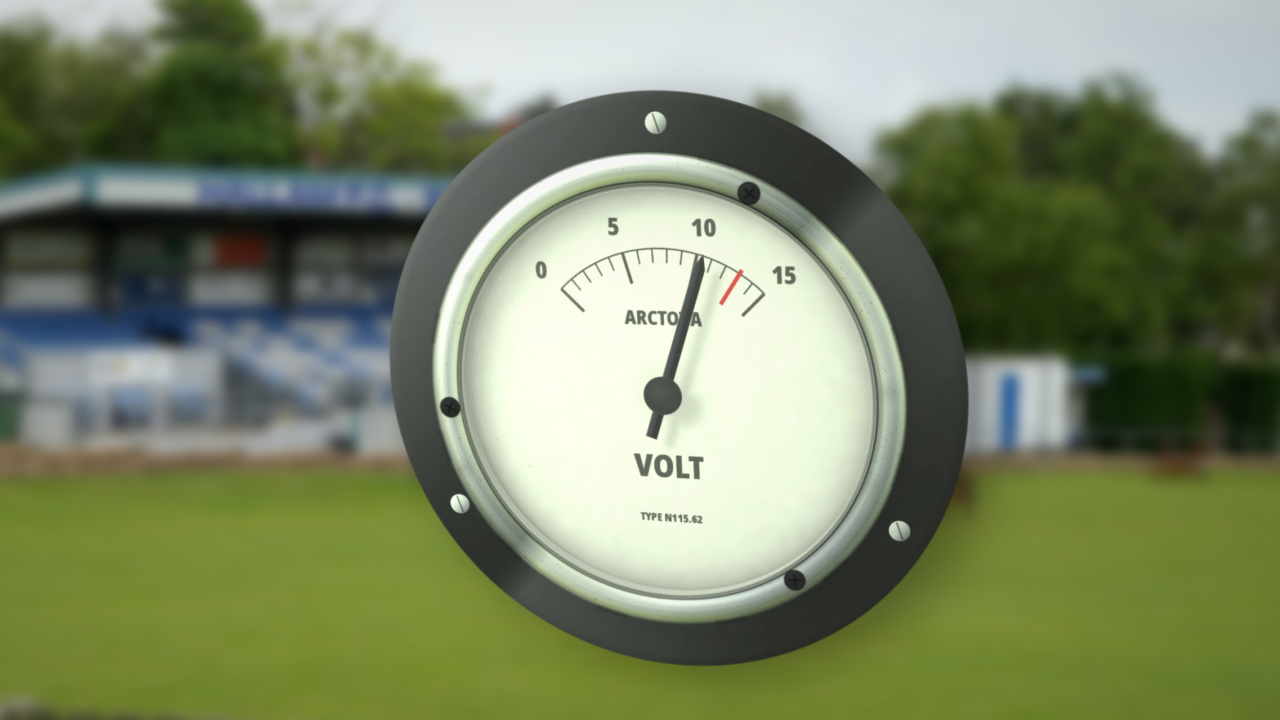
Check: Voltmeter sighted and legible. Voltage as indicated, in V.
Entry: 10.5 V
